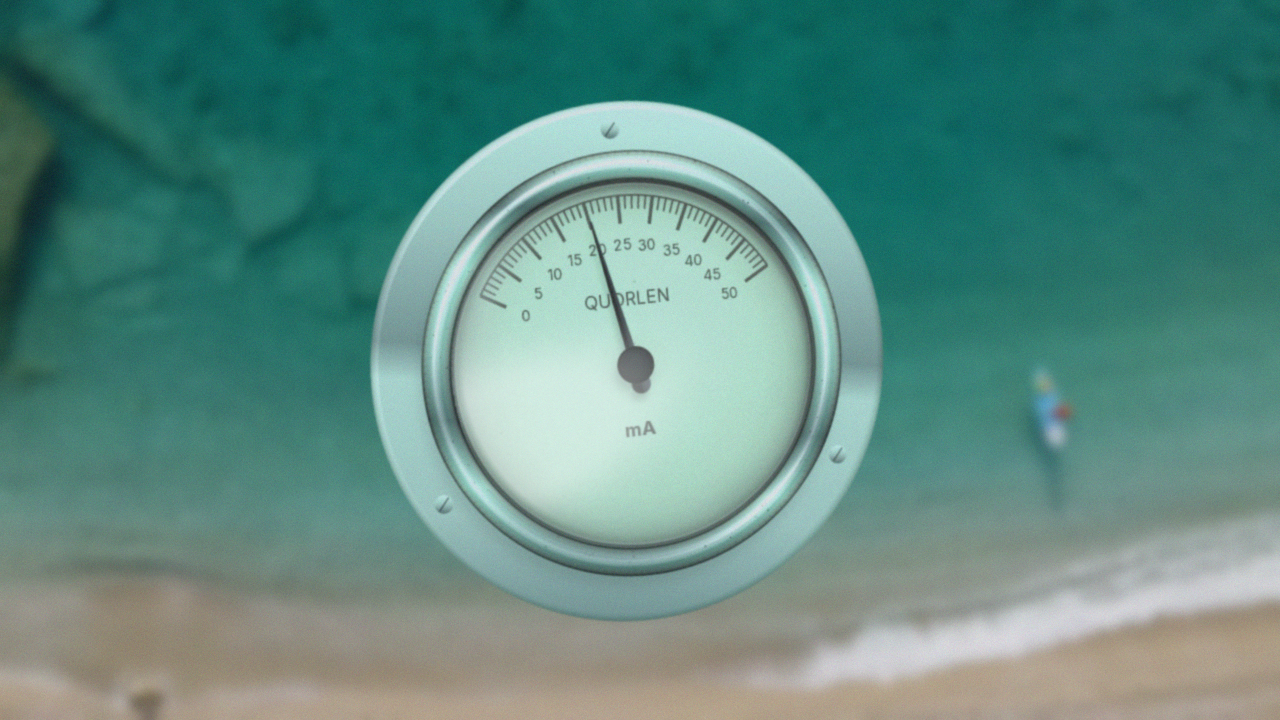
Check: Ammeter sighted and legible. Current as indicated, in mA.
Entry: 20 mA
